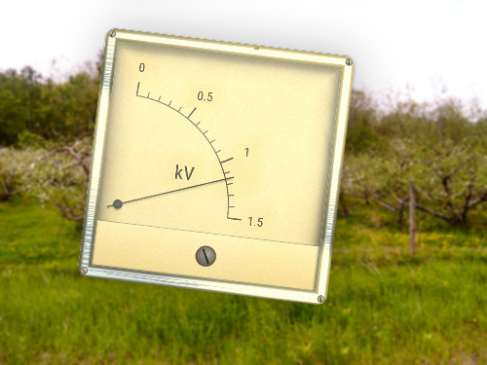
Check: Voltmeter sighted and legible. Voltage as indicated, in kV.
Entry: 1.15 kV
